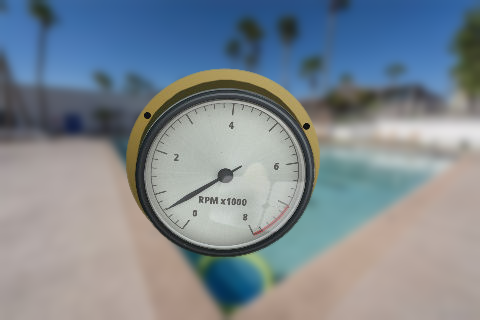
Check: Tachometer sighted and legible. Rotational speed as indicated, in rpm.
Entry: 600 rpm
